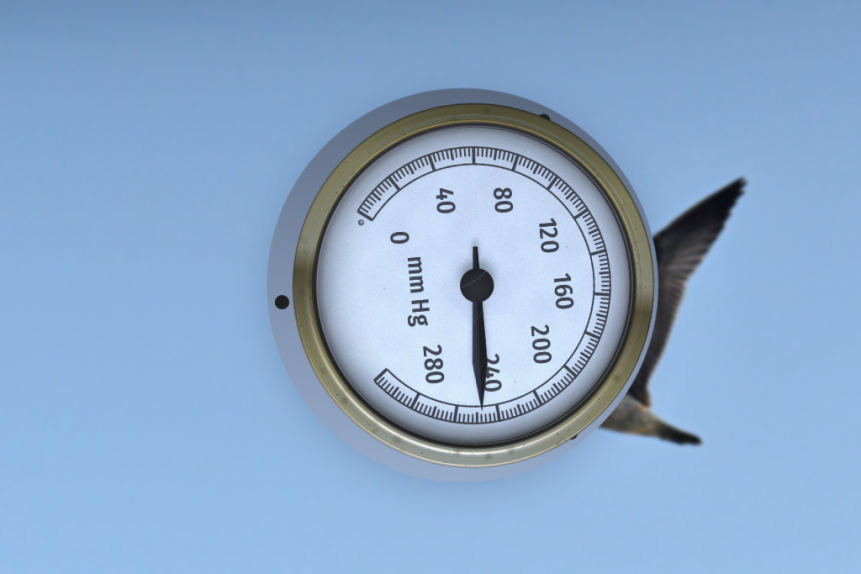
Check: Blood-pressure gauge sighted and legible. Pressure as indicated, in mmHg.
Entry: 248 mmHg
